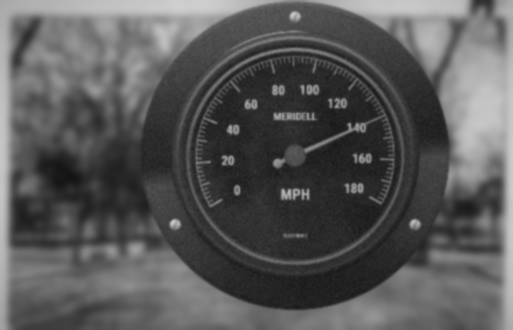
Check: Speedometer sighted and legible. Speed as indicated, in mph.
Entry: 140 mph
